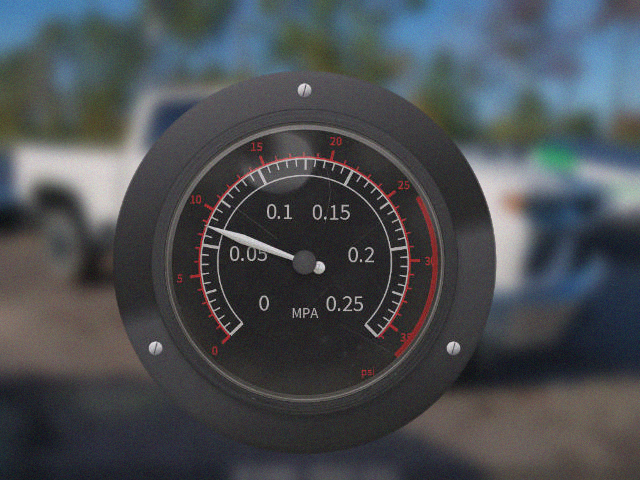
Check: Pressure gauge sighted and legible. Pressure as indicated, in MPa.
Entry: 0.06 MPa
